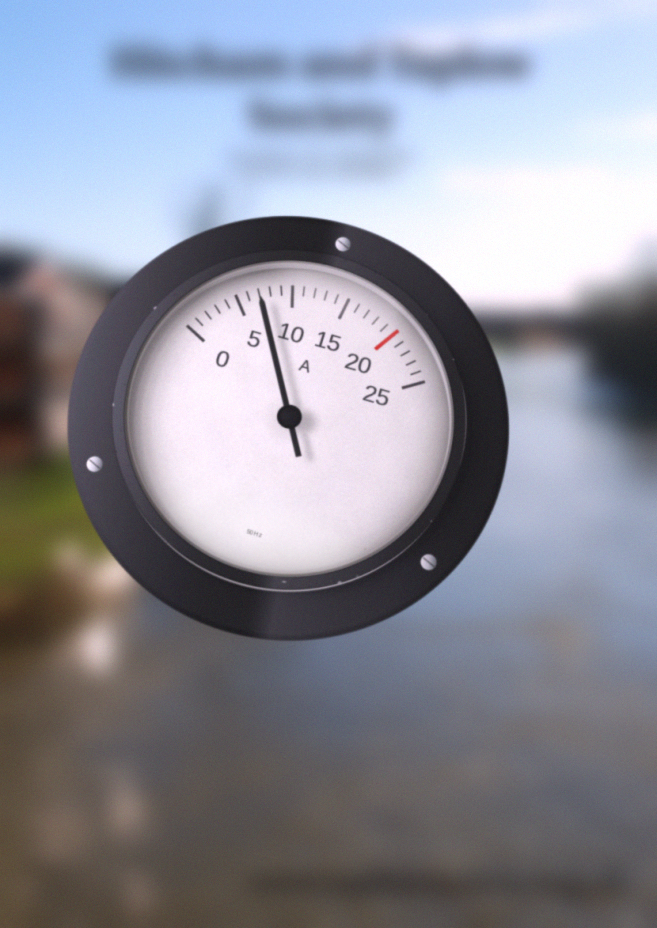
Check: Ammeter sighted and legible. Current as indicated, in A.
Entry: 7 A
